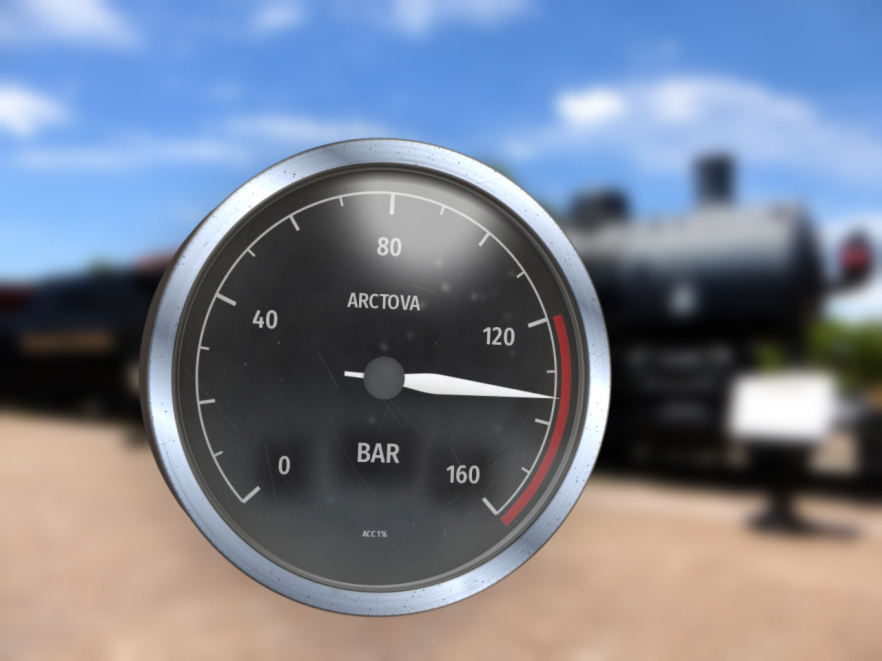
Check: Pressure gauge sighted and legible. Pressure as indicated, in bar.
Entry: 135 bar
